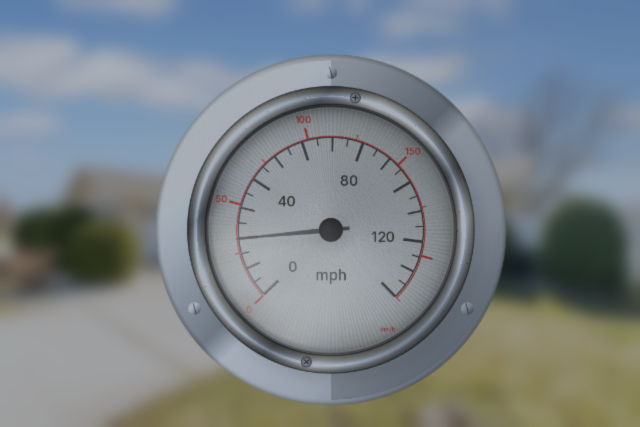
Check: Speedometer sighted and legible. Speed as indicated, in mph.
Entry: 20 mph
